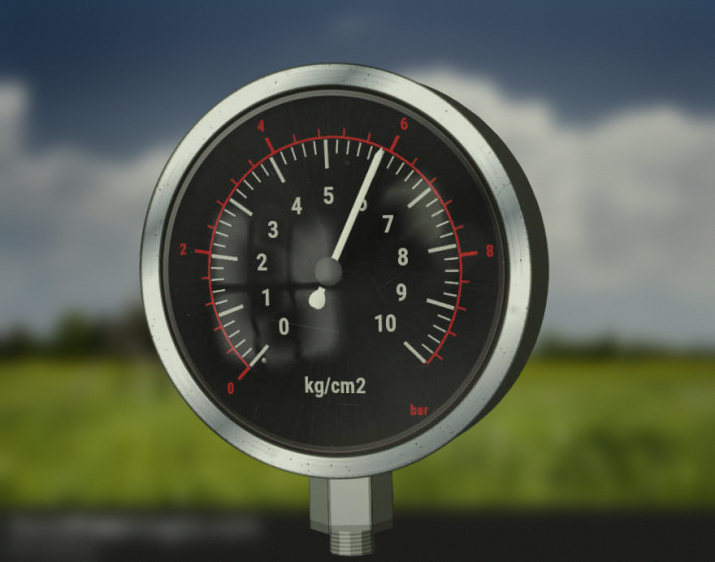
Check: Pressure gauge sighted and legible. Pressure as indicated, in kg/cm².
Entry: 6 kg/cm²
